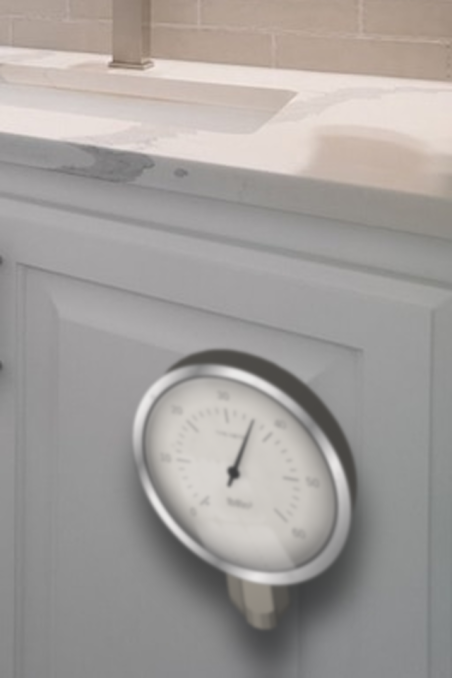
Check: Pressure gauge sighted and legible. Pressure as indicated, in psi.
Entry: 36 psi
